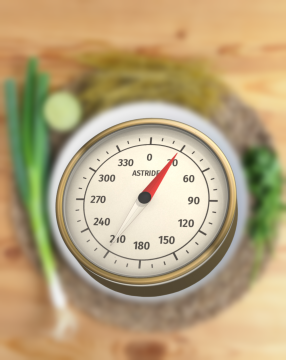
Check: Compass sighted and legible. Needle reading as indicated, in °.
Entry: 30 °
